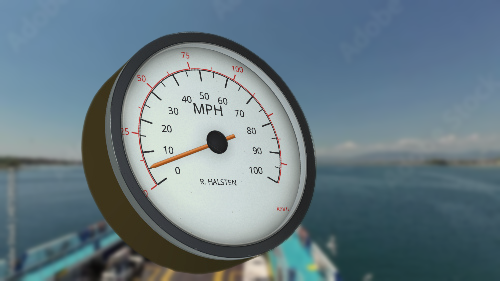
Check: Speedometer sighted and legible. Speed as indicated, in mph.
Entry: 5 mph
